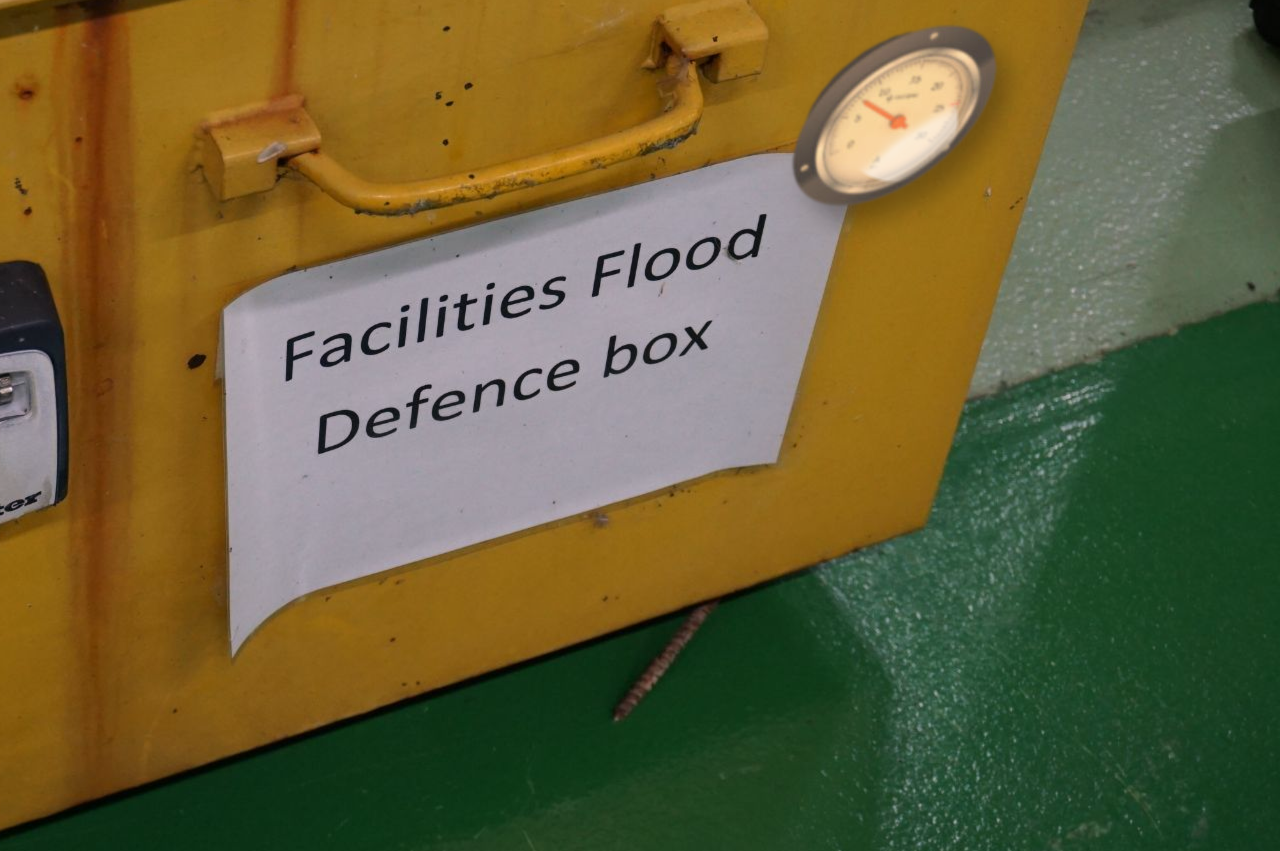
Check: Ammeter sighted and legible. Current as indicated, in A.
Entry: 7.5 A
